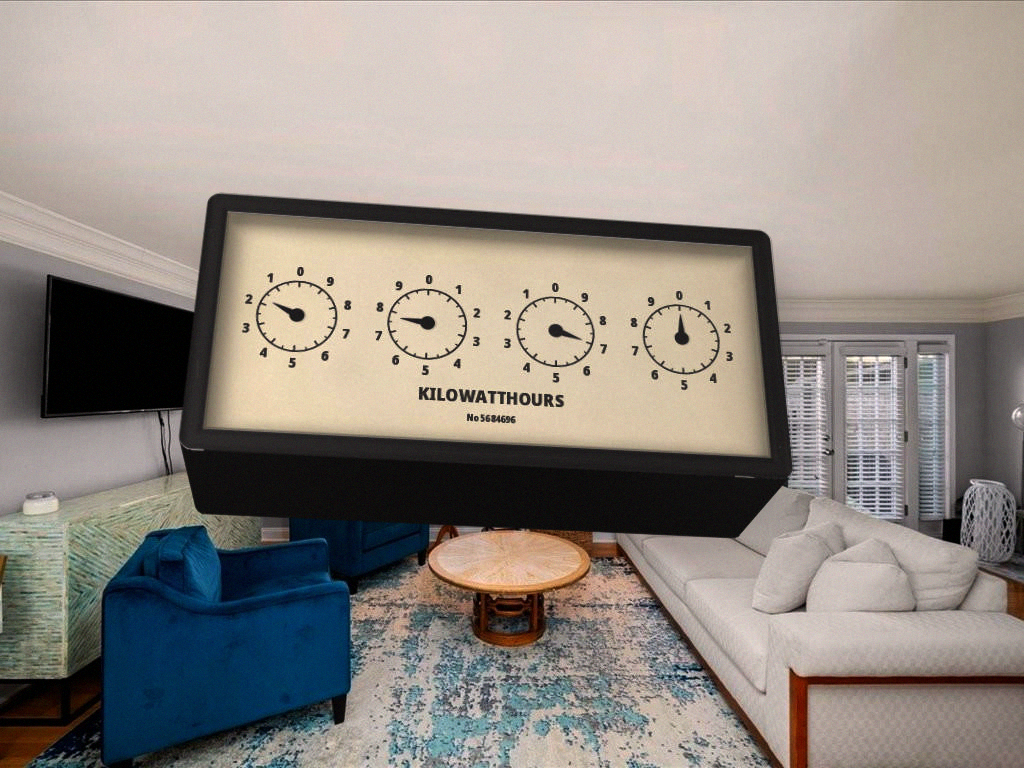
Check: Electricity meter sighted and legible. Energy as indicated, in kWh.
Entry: 1770 kWh
